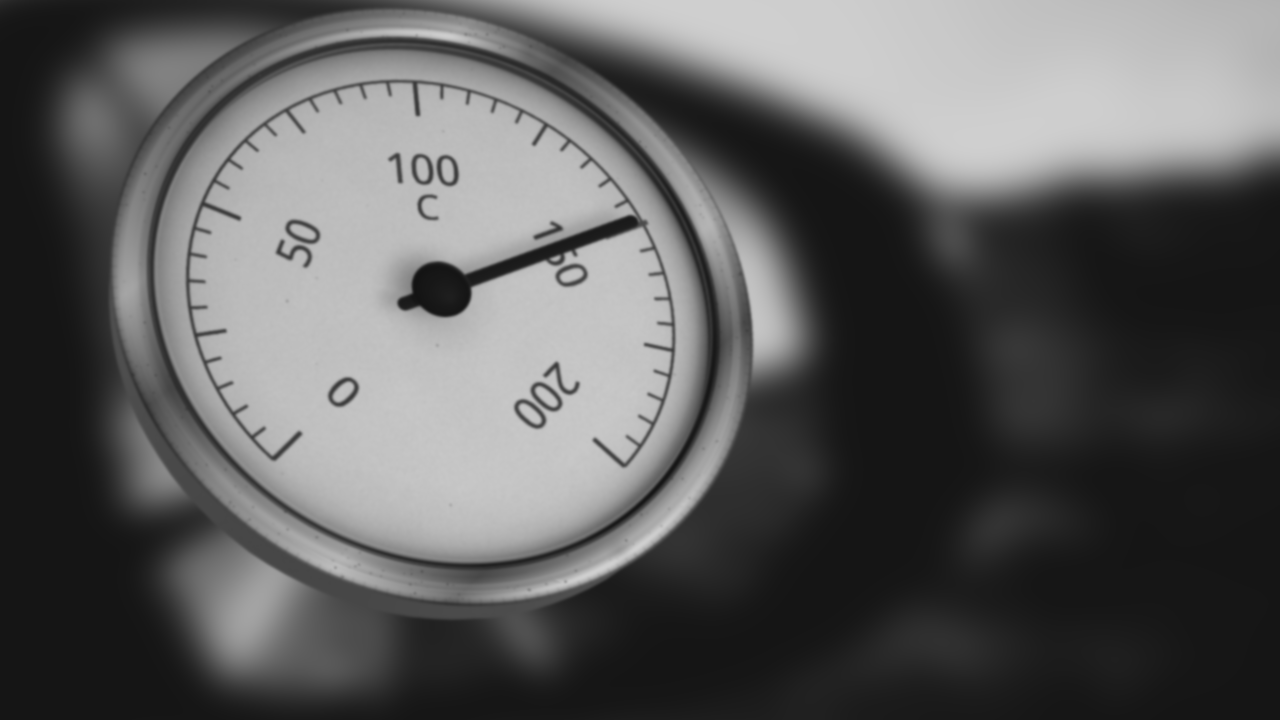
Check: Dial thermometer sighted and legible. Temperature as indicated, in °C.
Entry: 150 °C
